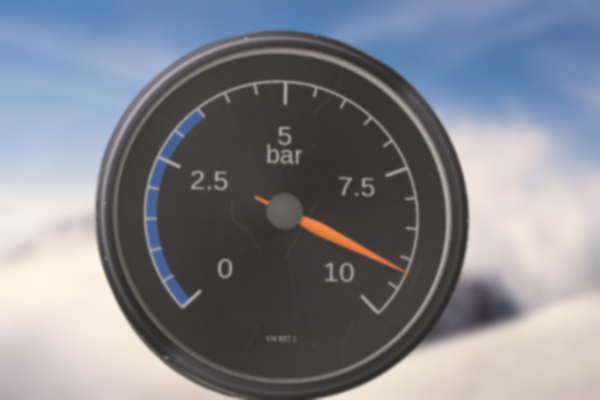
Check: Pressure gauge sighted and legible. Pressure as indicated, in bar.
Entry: 9.25 bar
